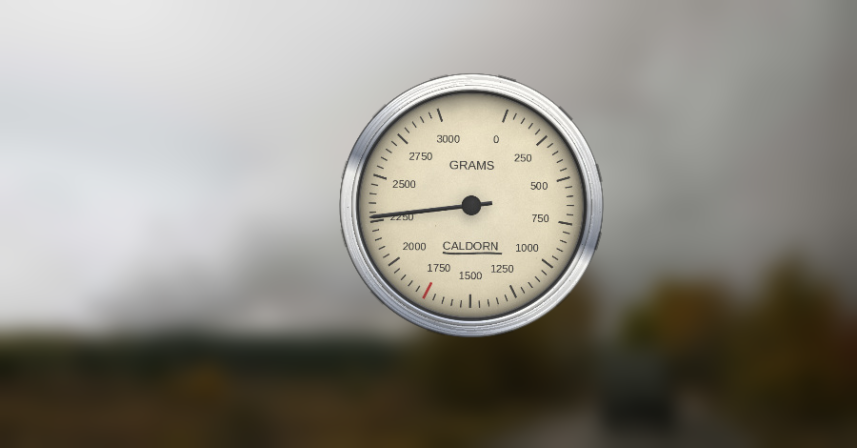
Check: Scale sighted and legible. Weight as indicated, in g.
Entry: 2275 g
